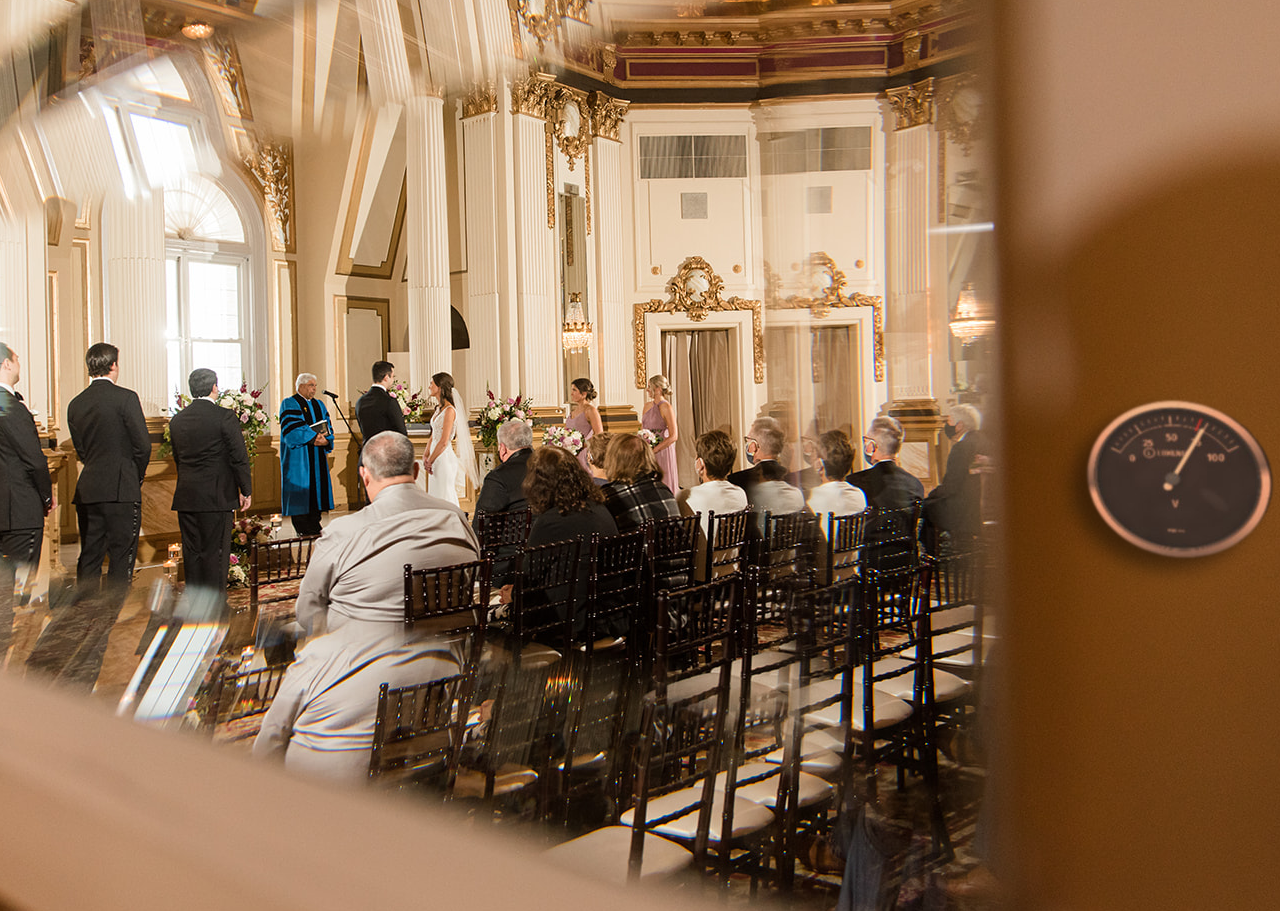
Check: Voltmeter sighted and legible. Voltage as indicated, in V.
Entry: 75 V
